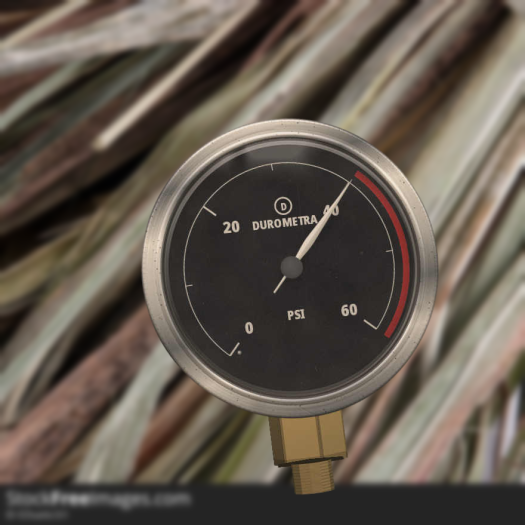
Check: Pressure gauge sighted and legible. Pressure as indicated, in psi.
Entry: 40 psi
